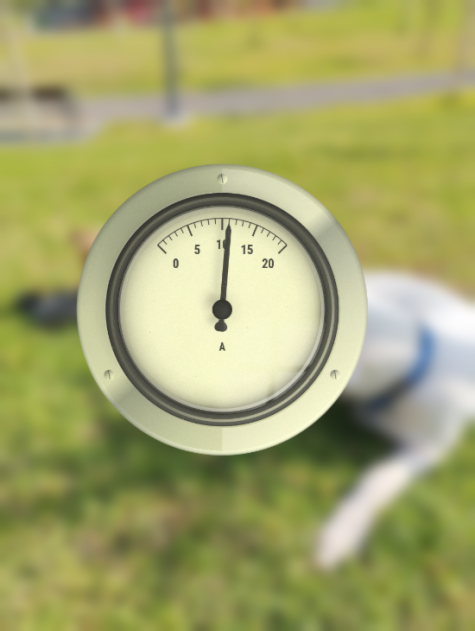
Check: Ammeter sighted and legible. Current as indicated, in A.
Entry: 11 A
